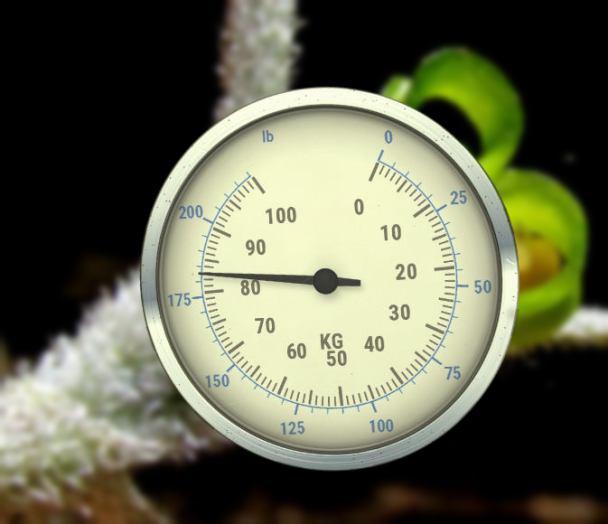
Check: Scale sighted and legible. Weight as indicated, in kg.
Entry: 83 kg
